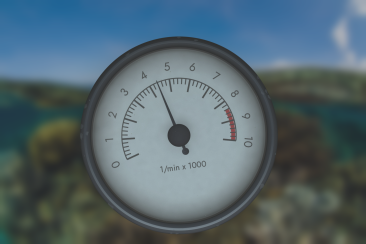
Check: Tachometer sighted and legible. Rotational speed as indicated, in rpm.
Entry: 4400 rpm
